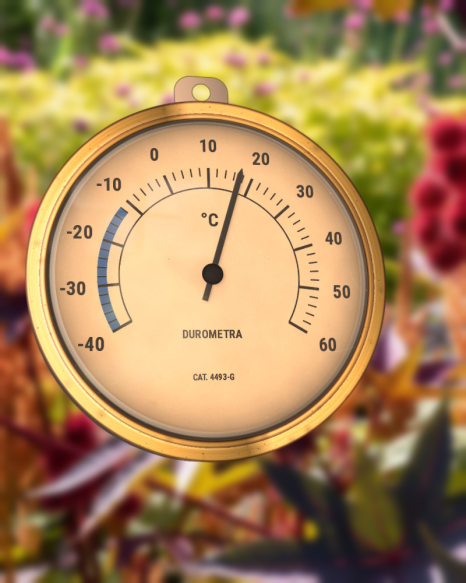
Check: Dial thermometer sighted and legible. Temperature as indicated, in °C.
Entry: 17 °C
